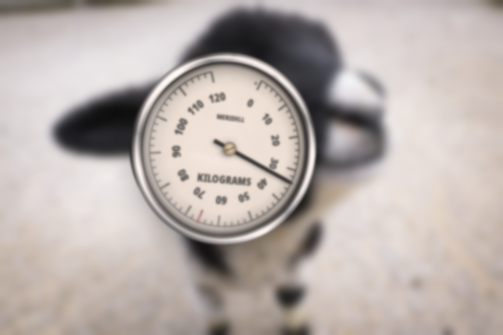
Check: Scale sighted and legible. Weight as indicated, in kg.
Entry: 34 kg
